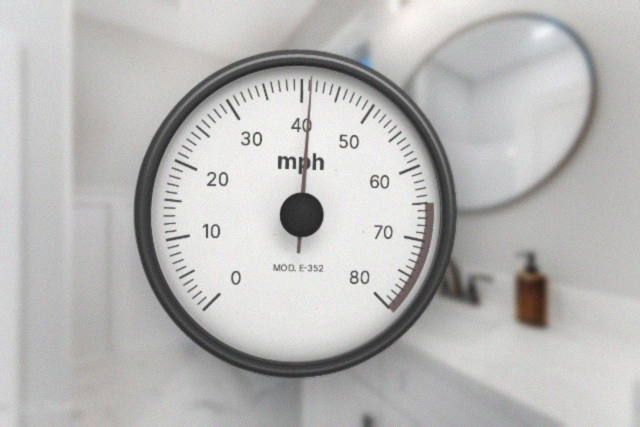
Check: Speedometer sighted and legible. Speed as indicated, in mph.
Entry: 41 mph
